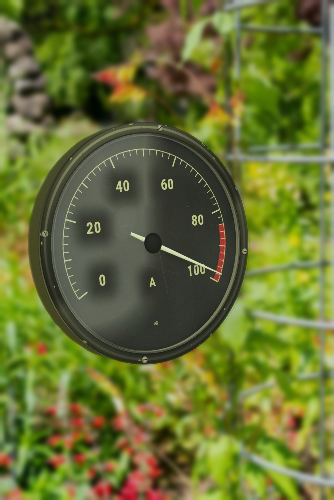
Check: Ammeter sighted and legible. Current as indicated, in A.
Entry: 98 A
